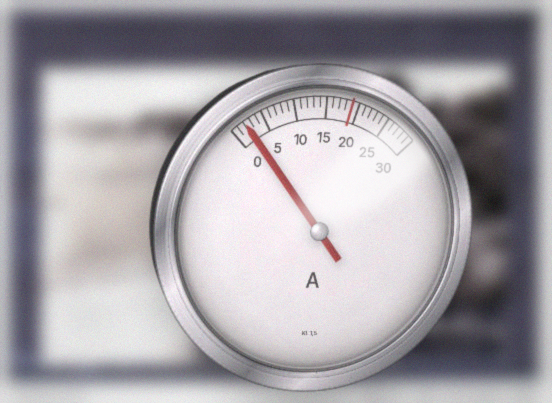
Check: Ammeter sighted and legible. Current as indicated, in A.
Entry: 2 A
